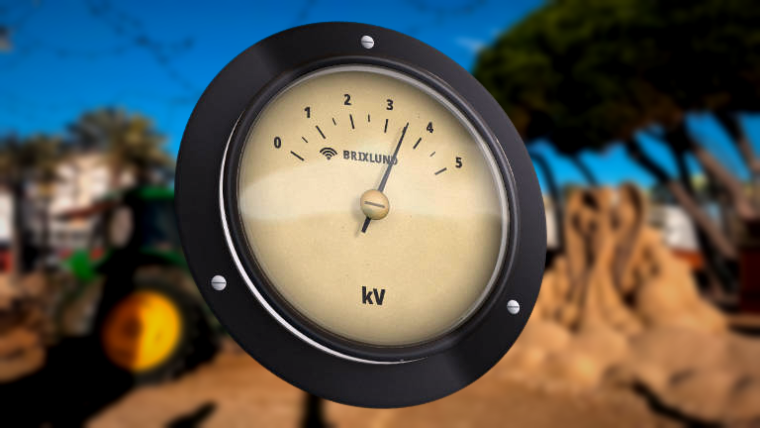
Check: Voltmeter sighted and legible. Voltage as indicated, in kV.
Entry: 3.5 kV
